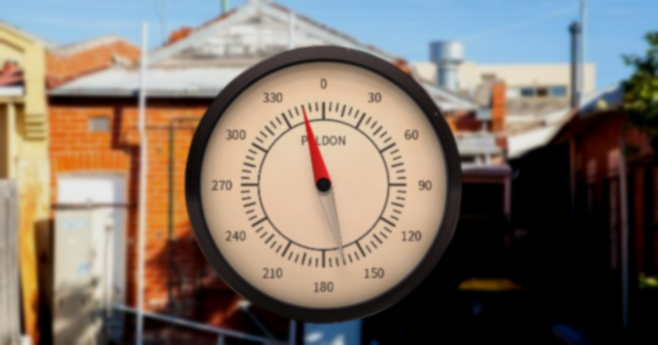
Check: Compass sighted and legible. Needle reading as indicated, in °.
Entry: 345 °
